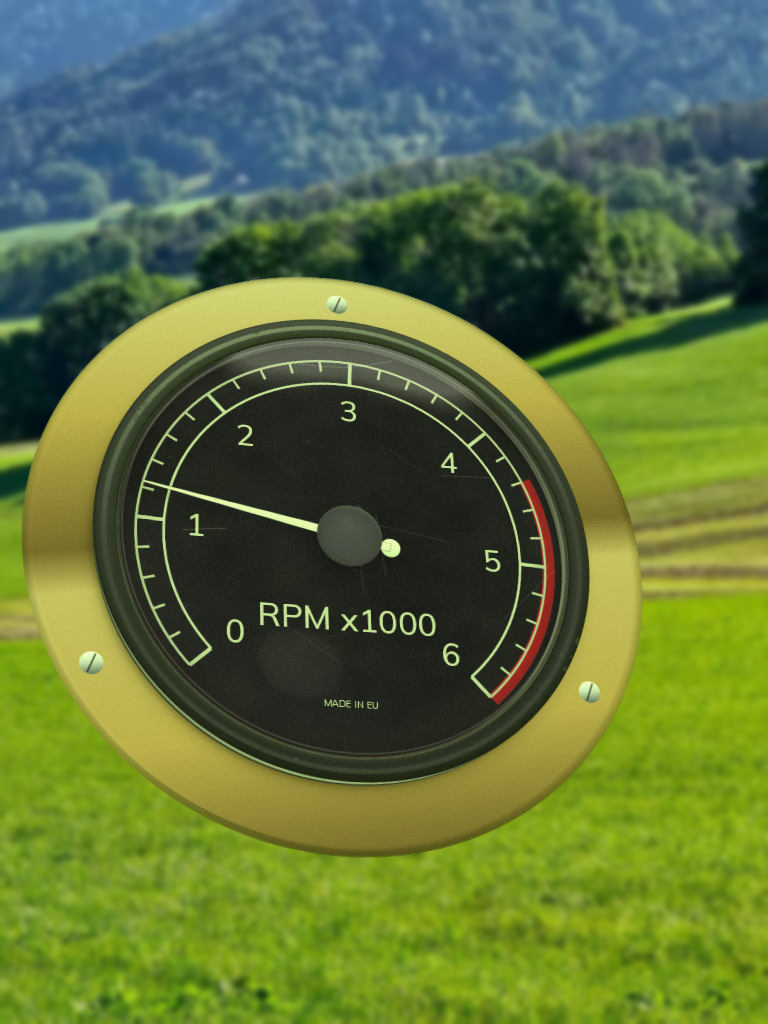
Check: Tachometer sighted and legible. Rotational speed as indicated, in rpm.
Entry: 1200 rpm
